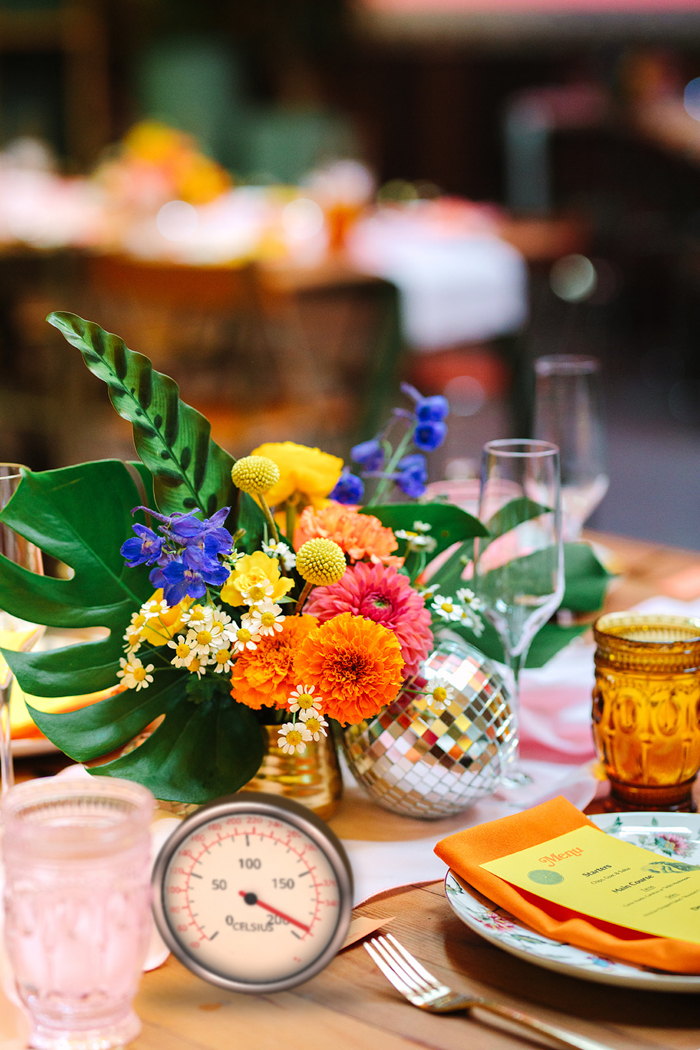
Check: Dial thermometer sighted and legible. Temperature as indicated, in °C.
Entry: 190 °C
